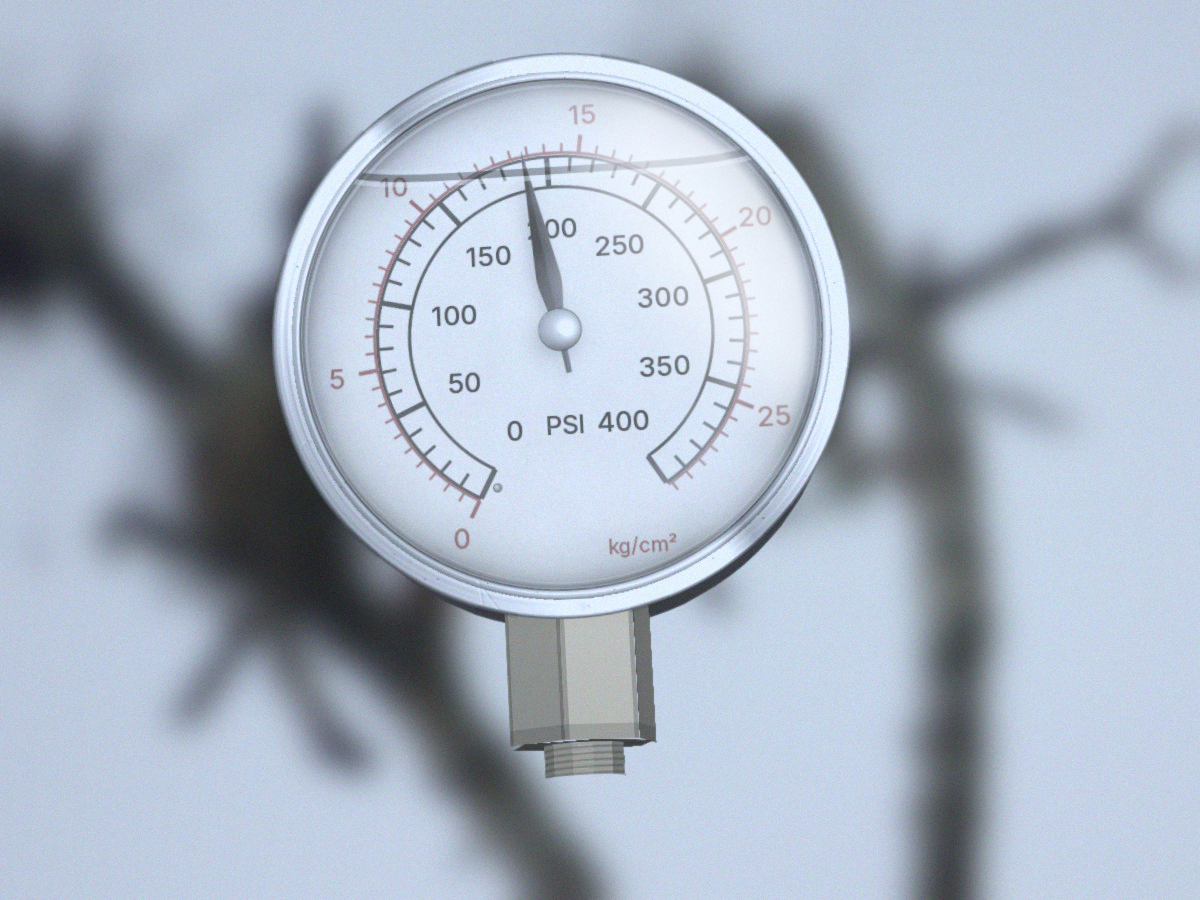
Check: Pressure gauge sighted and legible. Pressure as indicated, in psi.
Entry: 190 psi
